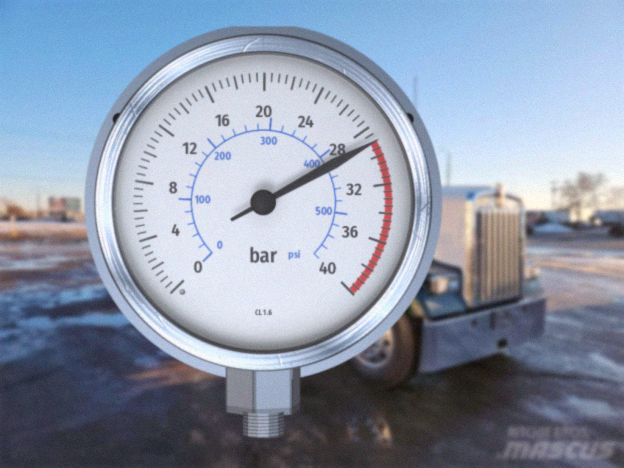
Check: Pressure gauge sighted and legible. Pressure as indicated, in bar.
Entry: 29 bar
